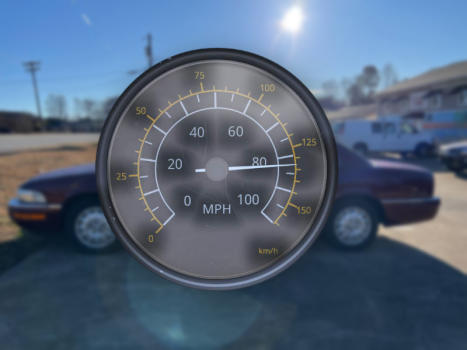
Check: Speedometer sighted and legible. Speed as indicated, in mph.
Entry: 82.5 mph
